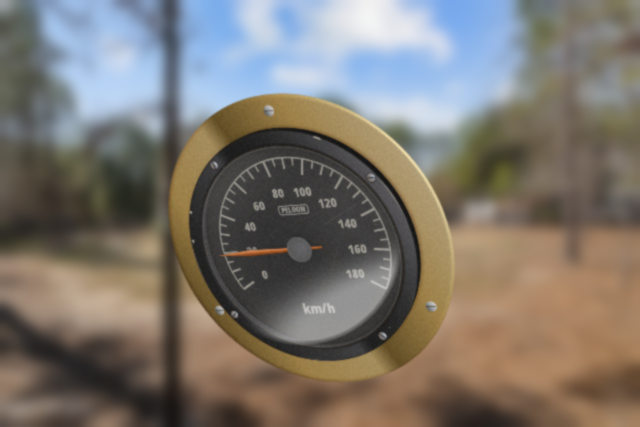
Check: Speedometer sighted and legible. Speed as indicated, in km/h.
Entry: 20 km/h
